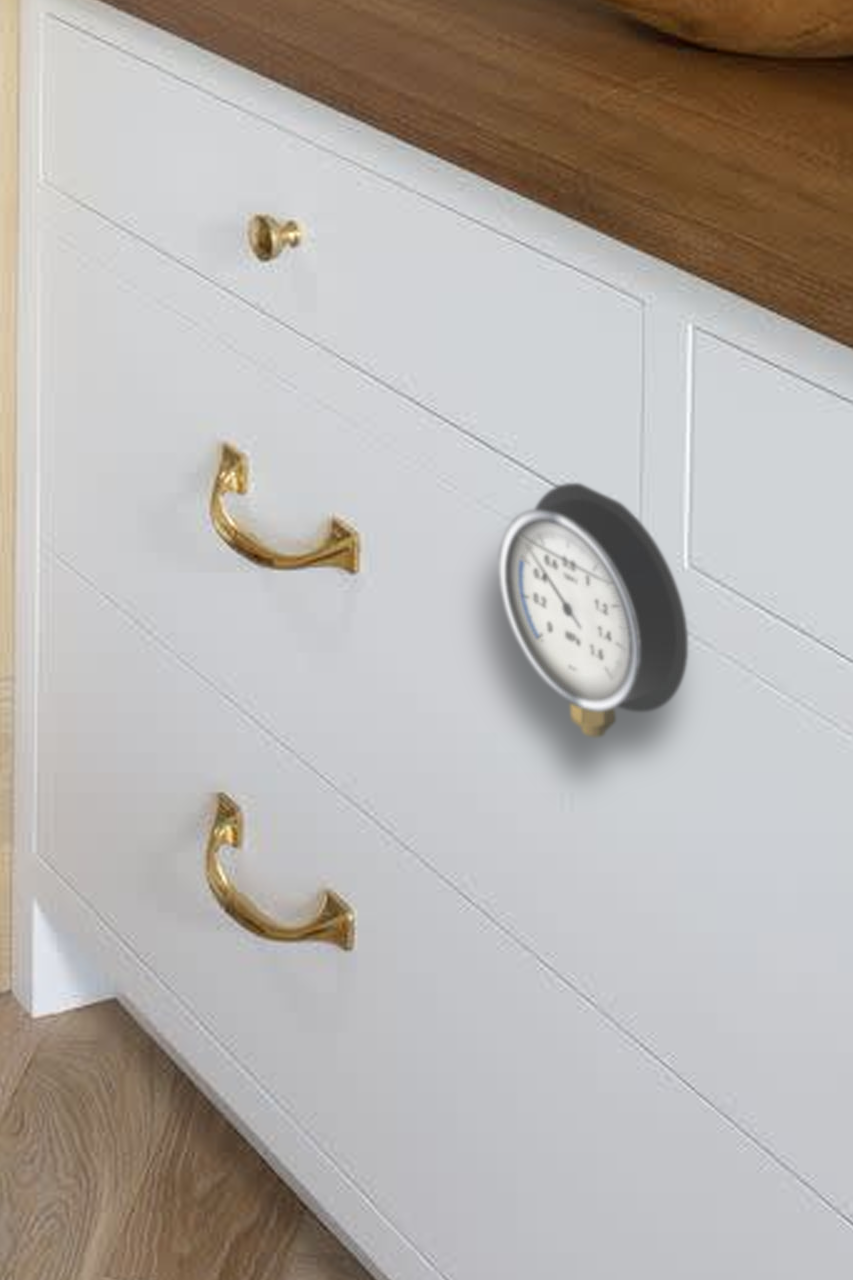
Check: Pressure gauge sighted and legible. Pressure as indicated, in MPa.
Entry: 0.5 MPa
